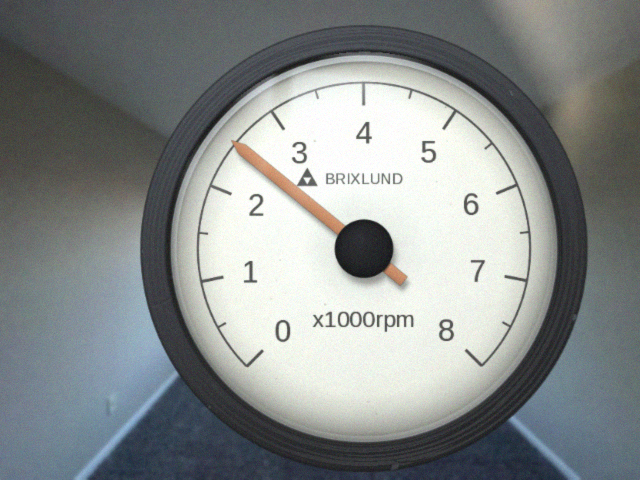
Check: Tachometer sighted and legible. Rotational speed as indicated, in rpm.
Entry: 2500 rpm
